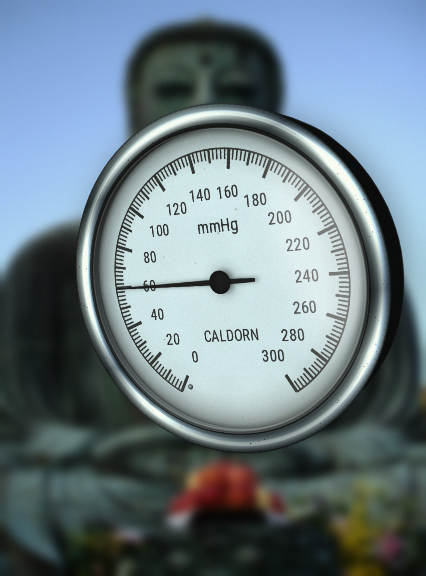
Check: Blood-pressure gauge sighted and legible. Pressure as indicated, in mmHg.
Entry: 60 mmHg
